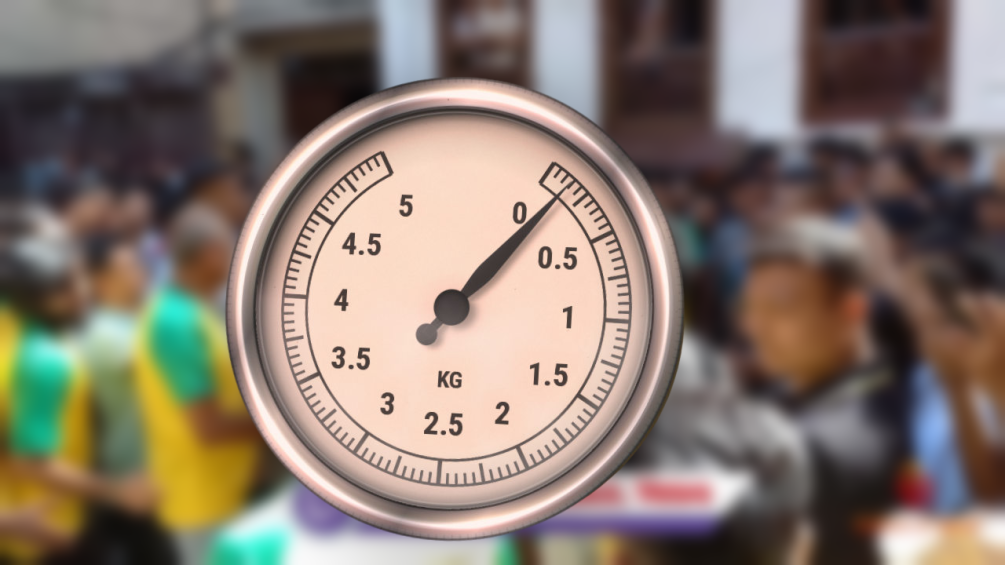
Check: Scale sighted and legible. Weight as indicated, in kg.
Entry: 0.15 kg
